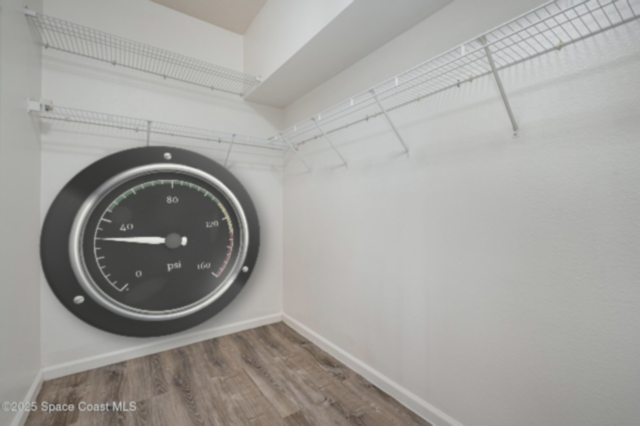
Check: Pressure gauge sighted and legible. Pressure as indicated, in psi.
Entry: 30 psi
